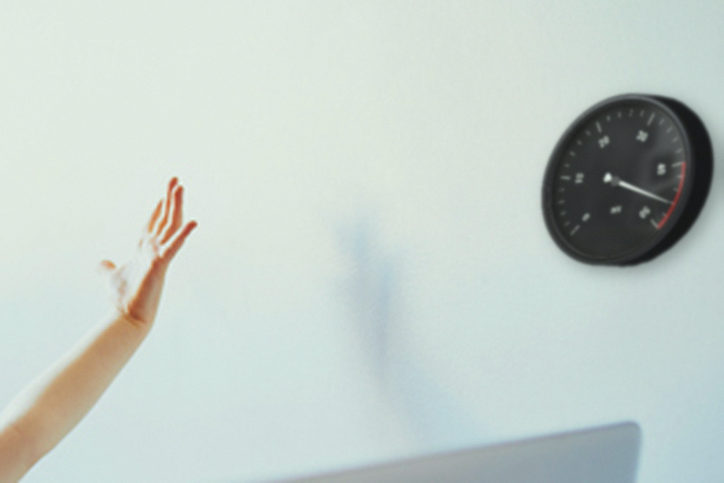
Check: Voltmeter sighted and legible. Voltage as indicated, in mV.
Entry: 46 mV
